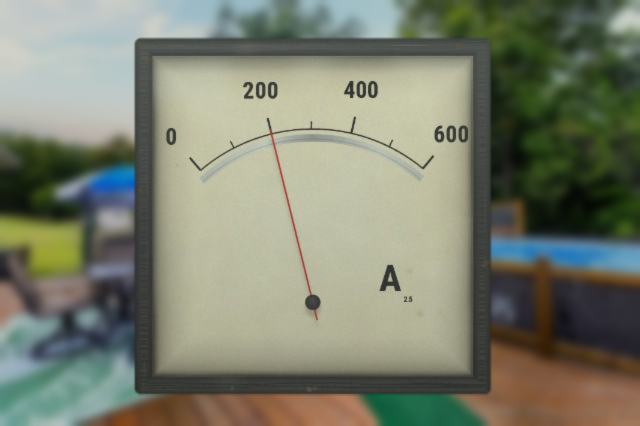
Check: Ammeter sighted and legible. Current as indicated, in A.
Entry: 200 A
